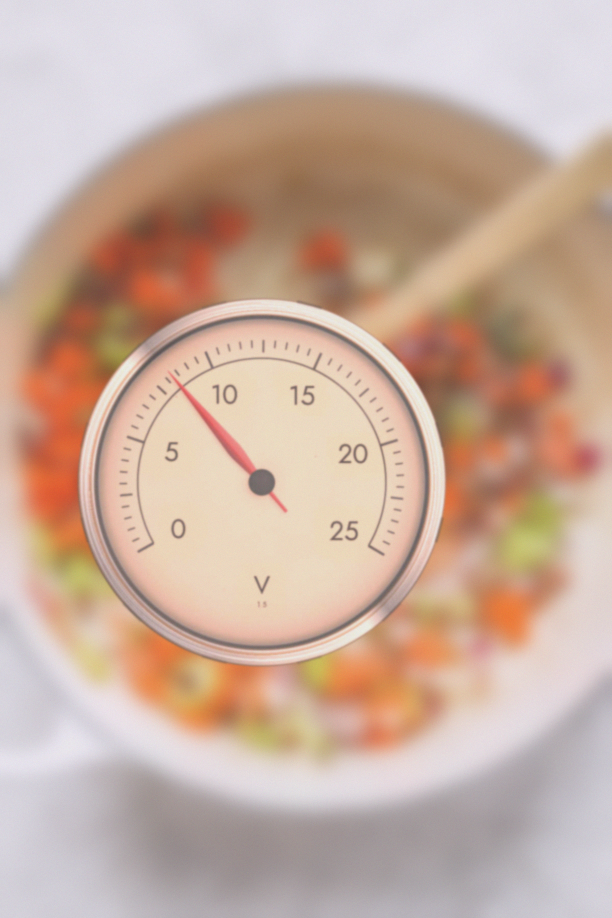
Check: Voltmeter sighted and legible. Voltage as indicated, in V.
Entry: 8.25 V
